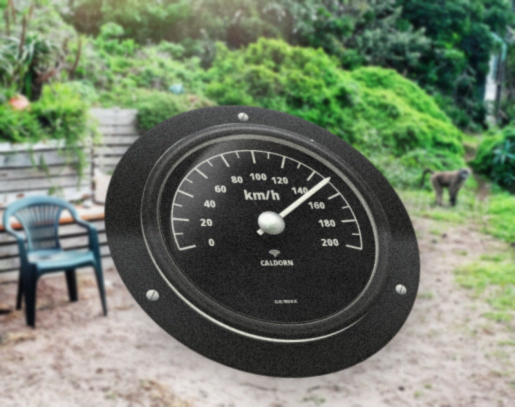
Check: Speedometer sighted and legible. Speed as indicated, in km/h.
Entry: 150 km/h
